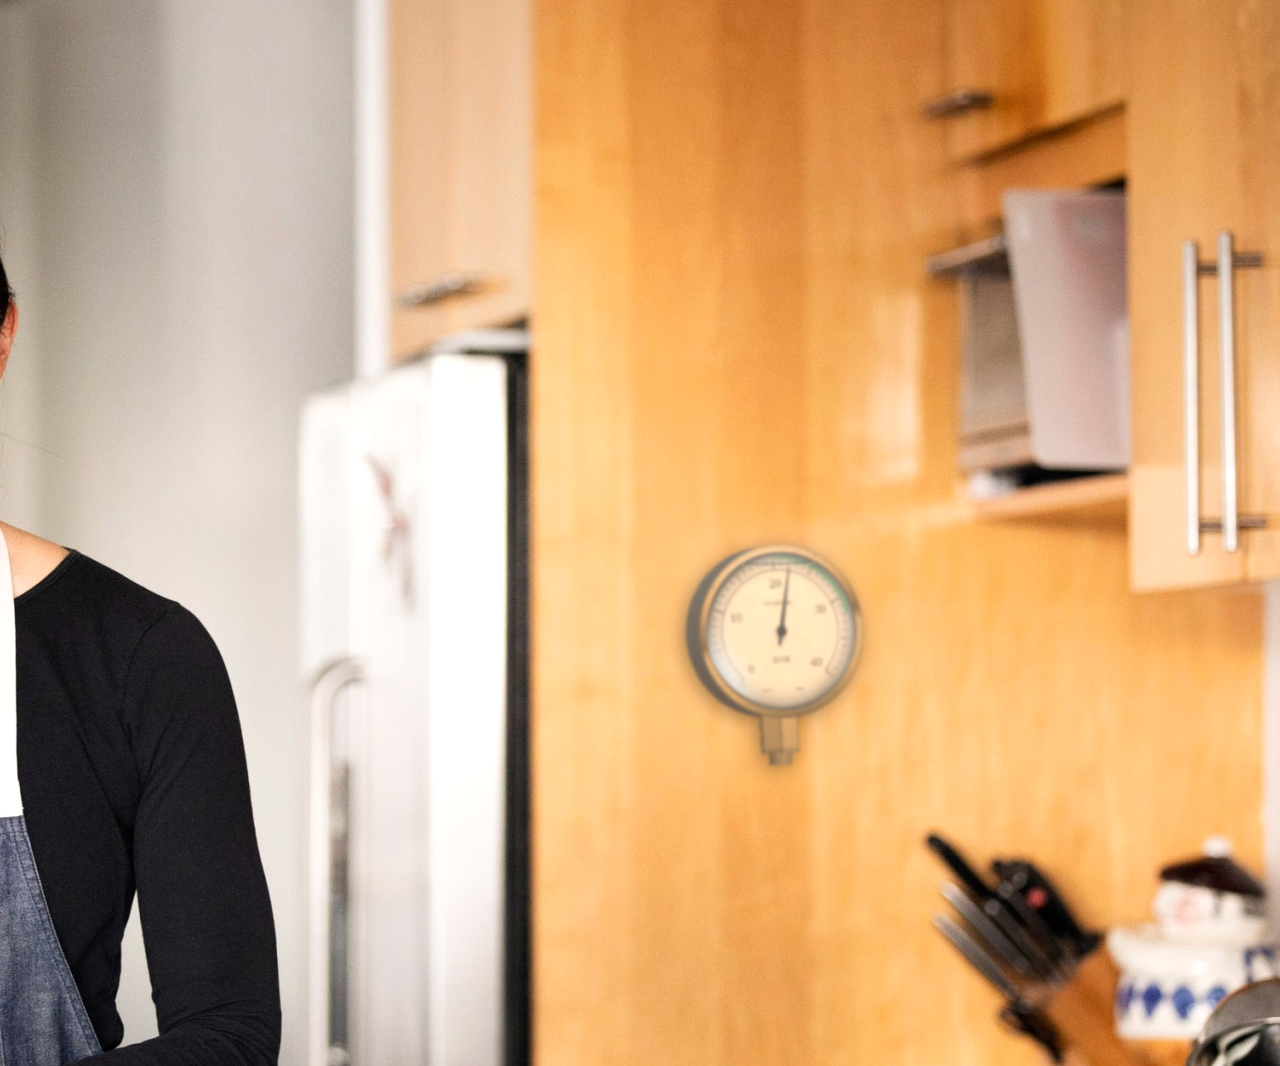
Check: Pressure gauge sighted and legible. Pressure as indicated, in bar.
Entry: 22 bar
